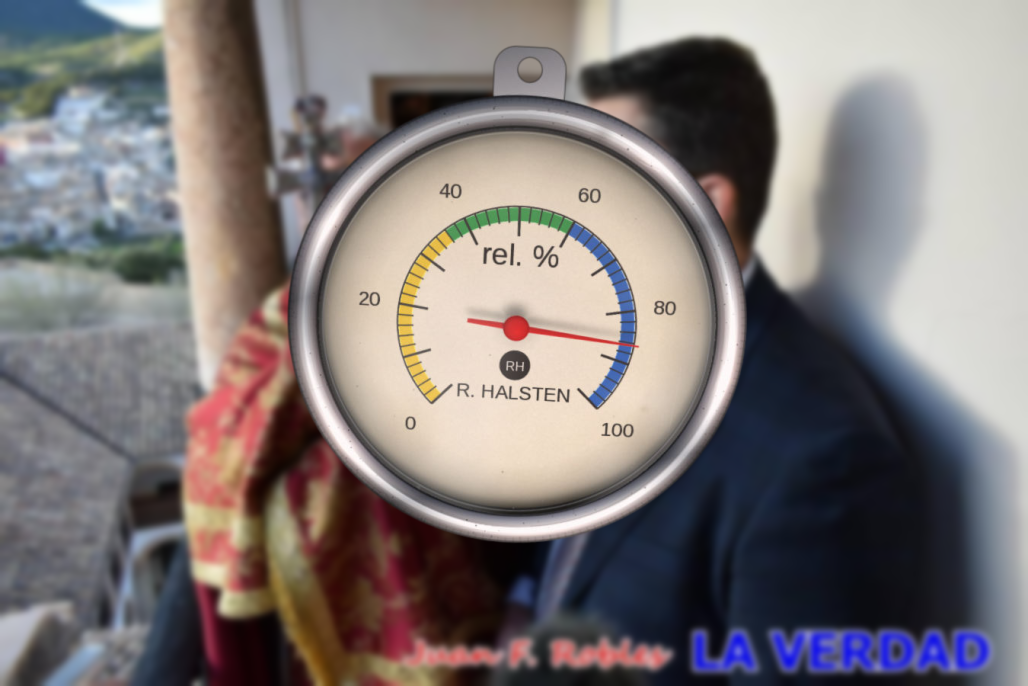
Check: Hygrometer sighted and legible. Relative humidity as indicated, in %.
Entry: 86 %
